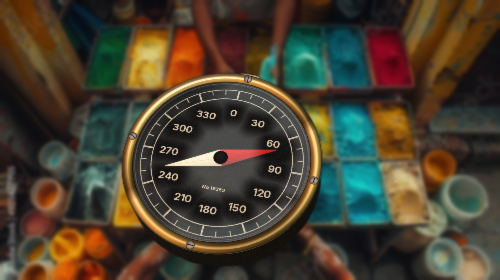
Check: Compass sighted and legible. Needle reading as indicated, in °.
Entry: 70 °
